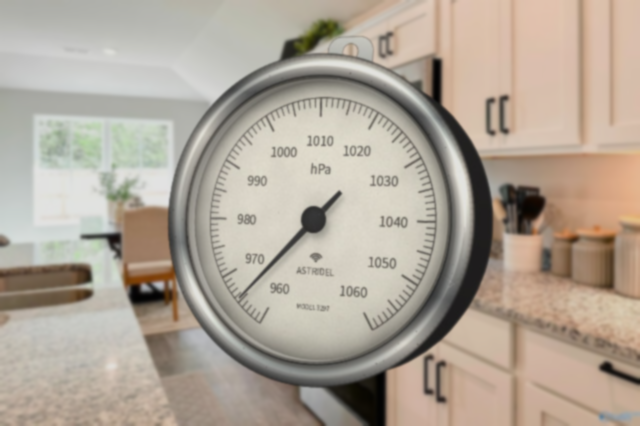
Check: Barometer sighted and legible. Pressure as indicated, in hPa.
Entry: 965 hPa
